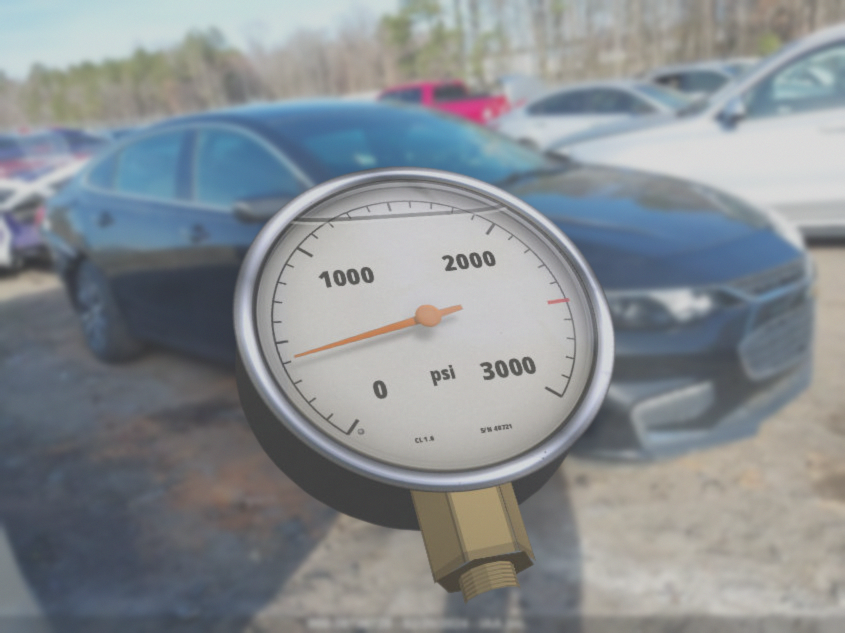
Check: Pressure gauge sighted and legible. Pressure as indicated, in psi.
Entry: 400 psi
